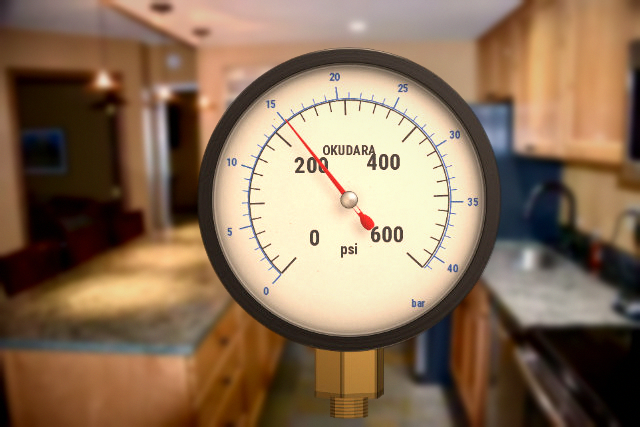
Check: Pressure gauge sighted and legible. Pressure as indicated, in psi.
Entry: 220 psi
